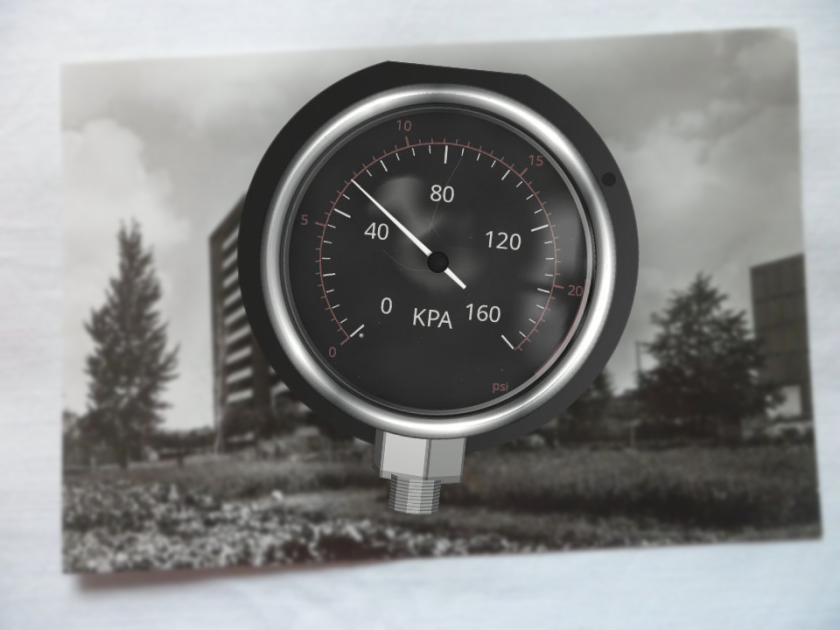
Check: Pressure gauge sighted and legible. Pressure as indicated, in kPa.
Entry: 50 kPa
